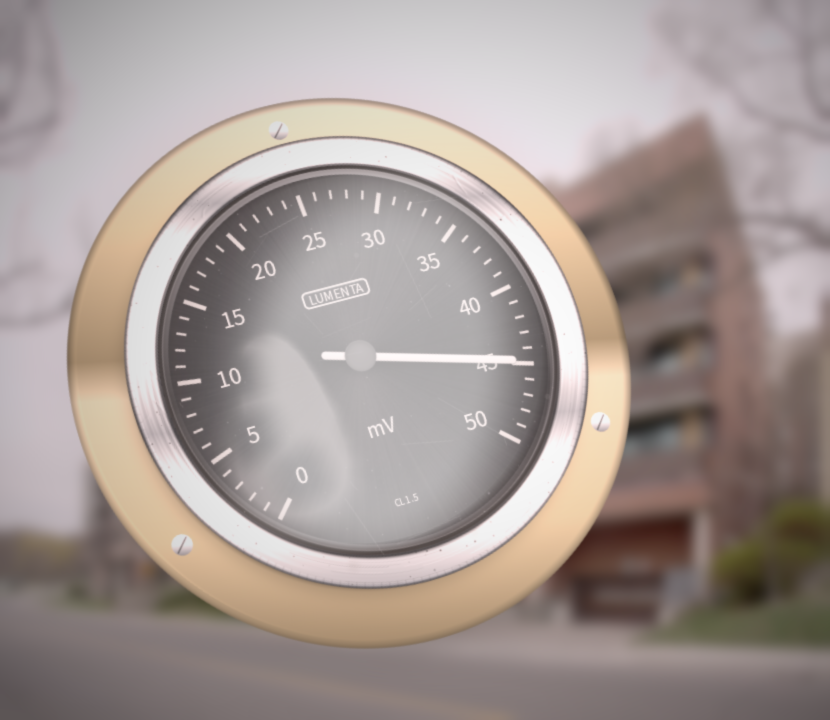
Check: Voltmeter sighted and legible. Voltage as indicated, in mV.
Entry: 45 mV
